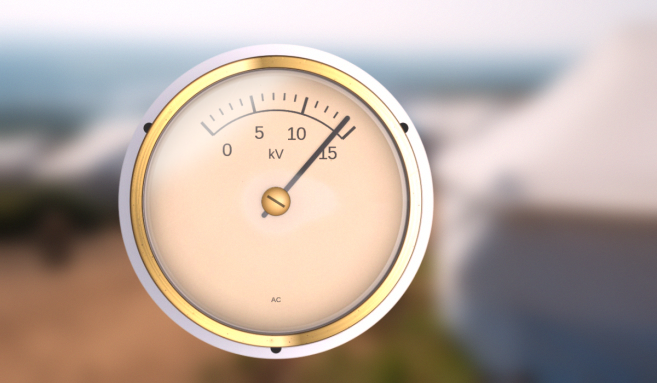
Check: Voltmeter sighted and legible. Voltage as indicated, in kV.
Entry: 14 kV
